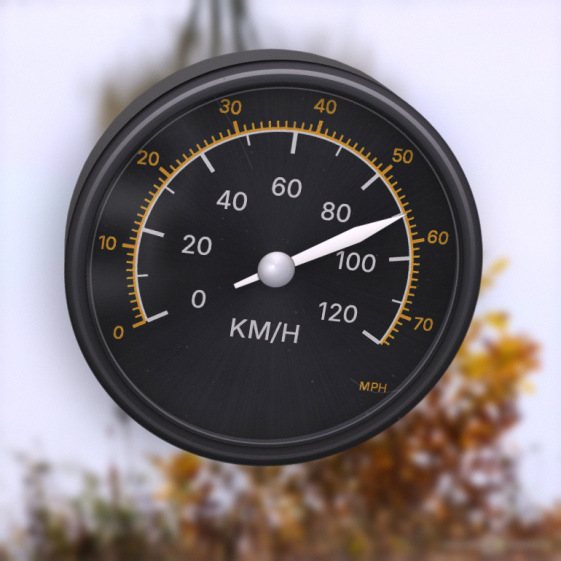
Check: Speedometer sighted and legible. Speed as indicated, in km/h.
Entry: 90 km/h
